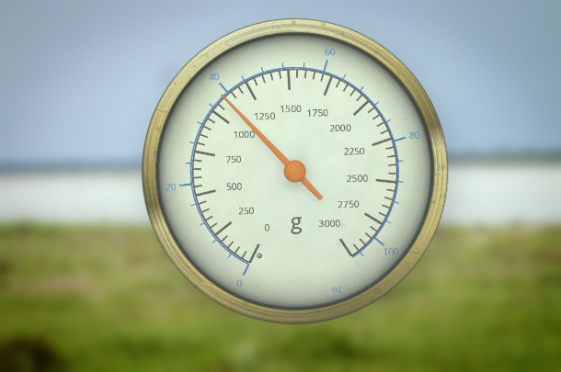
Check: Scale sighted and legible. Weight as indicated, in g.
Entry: 1100 g
